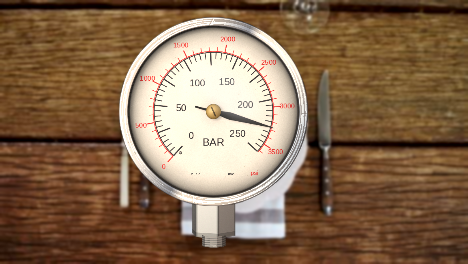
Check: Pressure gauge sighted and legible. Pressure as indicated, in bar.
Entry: 225 bar
